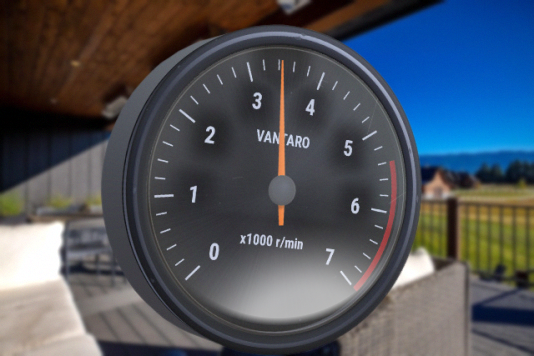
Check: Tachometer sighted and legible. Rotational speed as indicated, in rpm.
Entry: 3400 rpm
